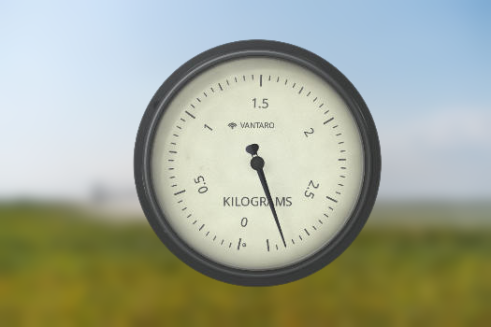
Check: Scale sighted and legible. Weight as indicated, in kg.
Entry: 2.9 kg
